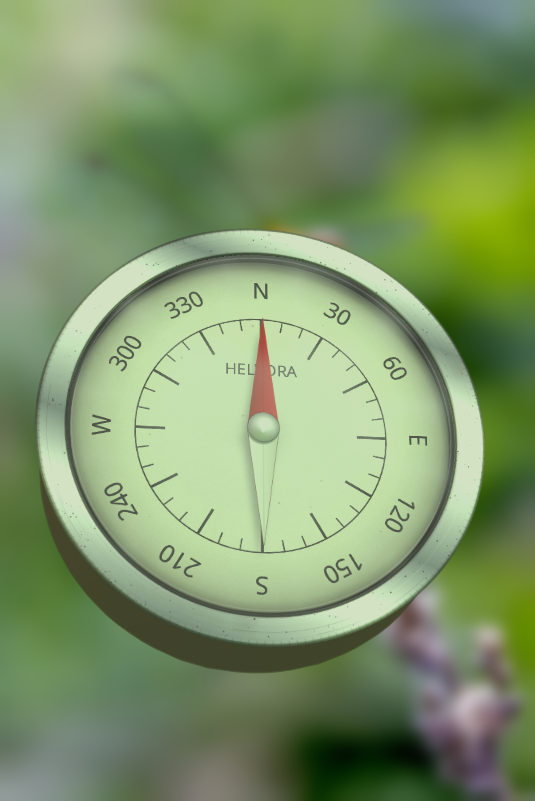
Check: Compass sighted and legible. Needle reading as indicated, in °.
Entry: 0 °
